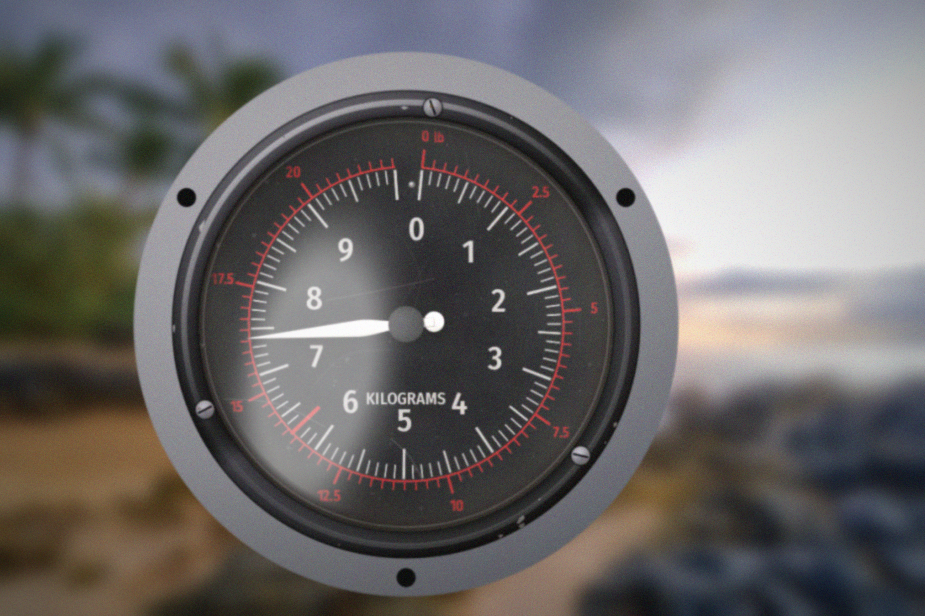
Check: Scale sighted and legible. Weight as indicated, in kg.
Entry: 7.4 kg
